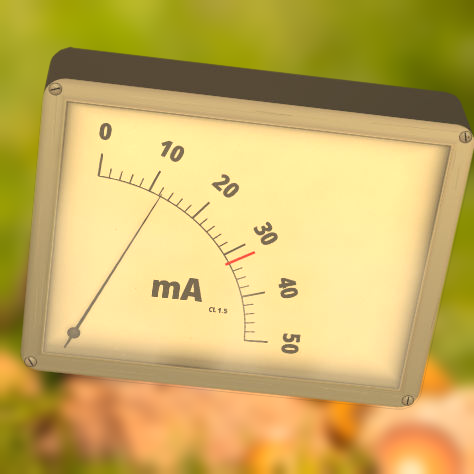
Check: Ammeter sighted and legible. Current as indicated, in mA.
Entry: 12 mA
